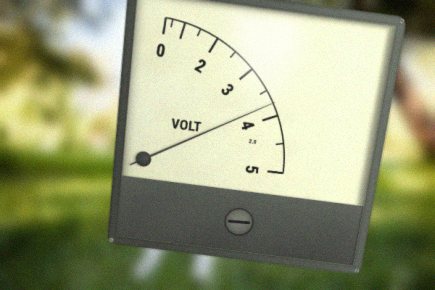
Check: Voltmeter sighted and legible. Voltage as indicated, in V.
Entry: 3.75 V
